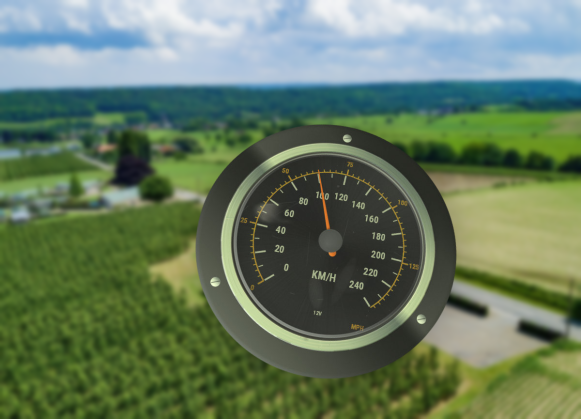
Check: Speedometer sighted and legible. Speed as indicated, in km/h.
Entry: 100 km/h
